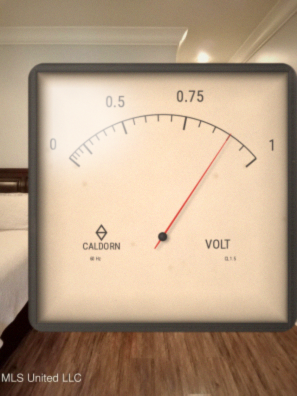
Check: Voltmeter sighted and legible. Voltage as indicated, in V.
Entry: 0.9 V
